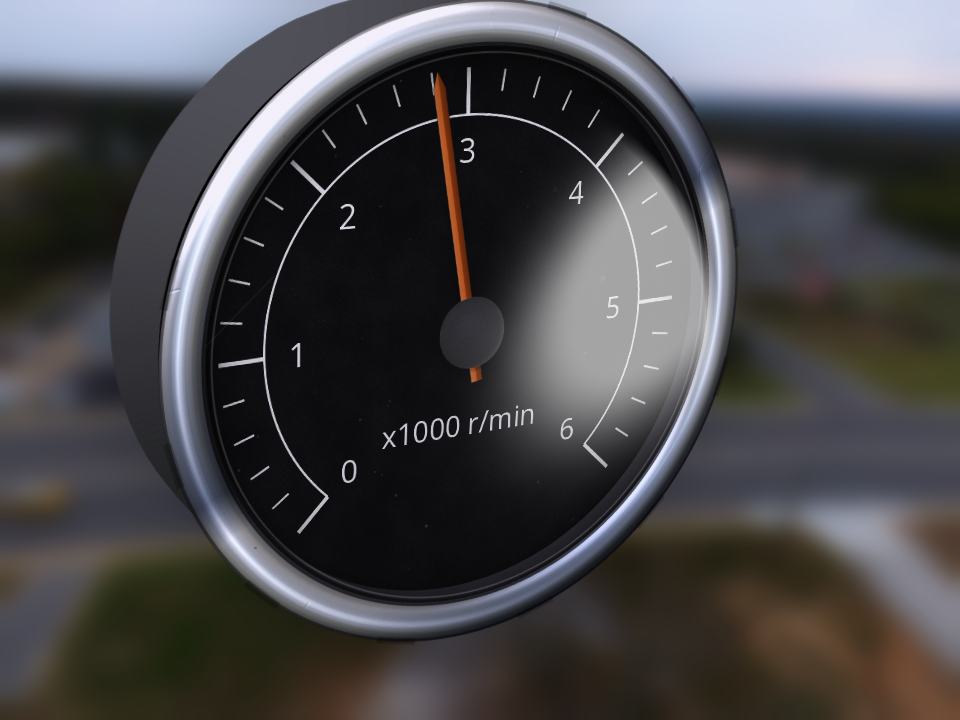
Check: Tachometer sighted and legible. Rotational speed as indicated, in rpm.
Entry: 2800 rpm
